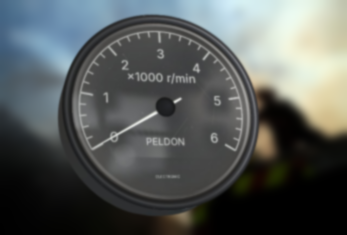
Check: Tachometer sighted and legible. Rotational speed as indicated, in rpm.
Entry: 0 rpm
